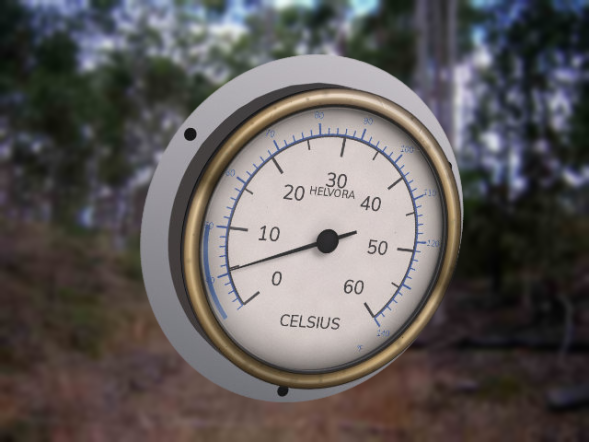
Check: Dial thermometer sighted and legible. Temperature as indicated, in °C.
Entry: 5 °C
